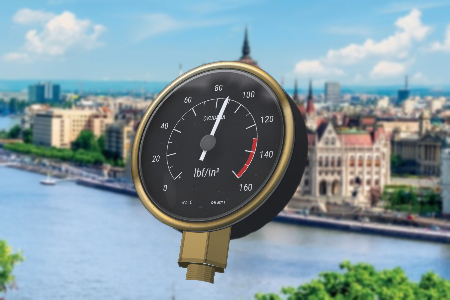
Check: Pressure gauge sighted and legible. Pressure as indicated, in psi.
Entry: 90 psi
